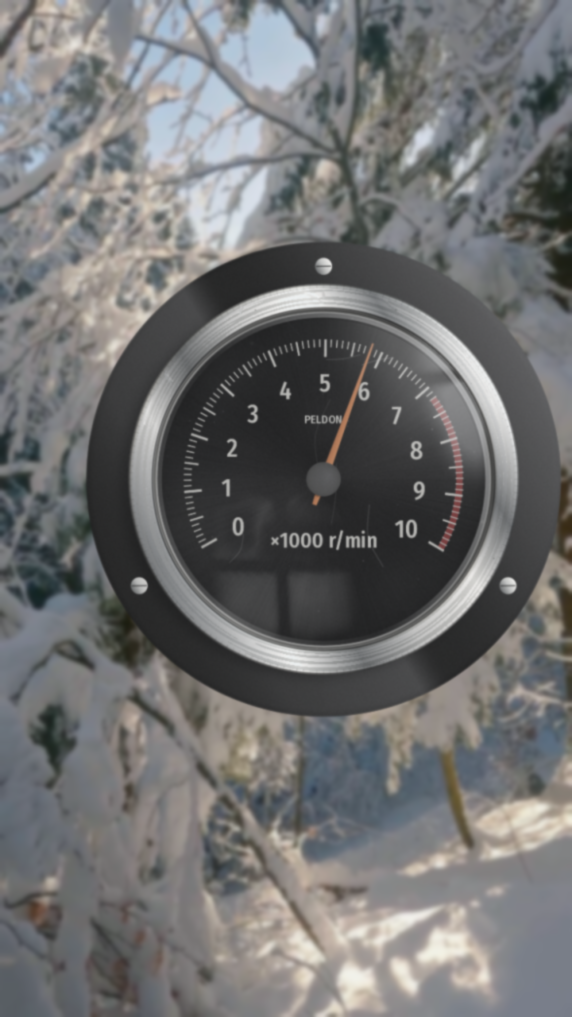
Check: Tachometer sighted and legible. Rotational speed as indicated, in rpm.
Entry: 5800 rpm
